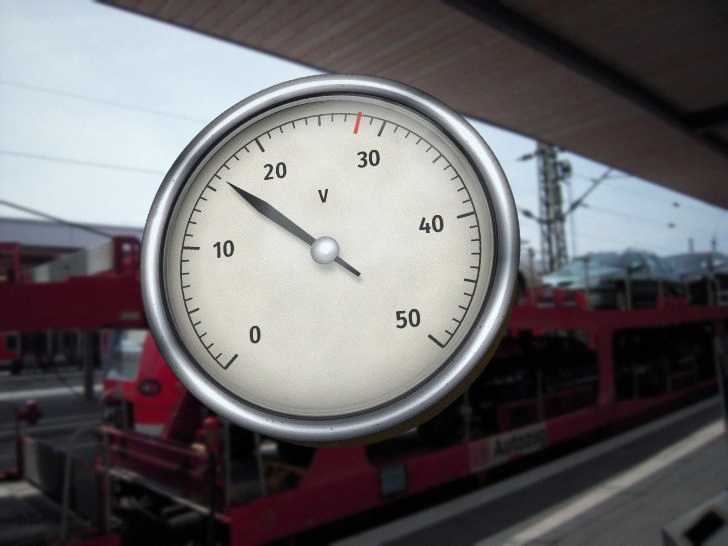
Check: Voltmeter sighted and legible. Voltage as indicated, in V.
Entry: 16 V
